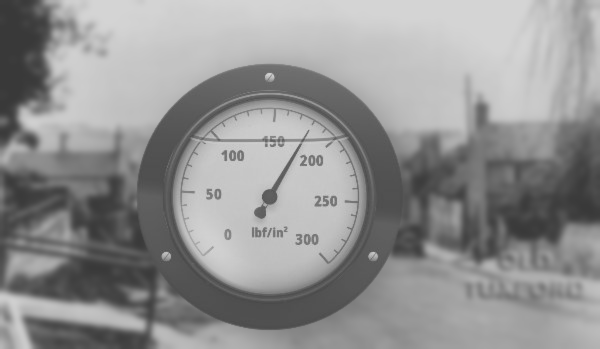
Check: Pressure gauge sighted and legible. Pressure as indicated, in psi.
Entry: 180 psi
